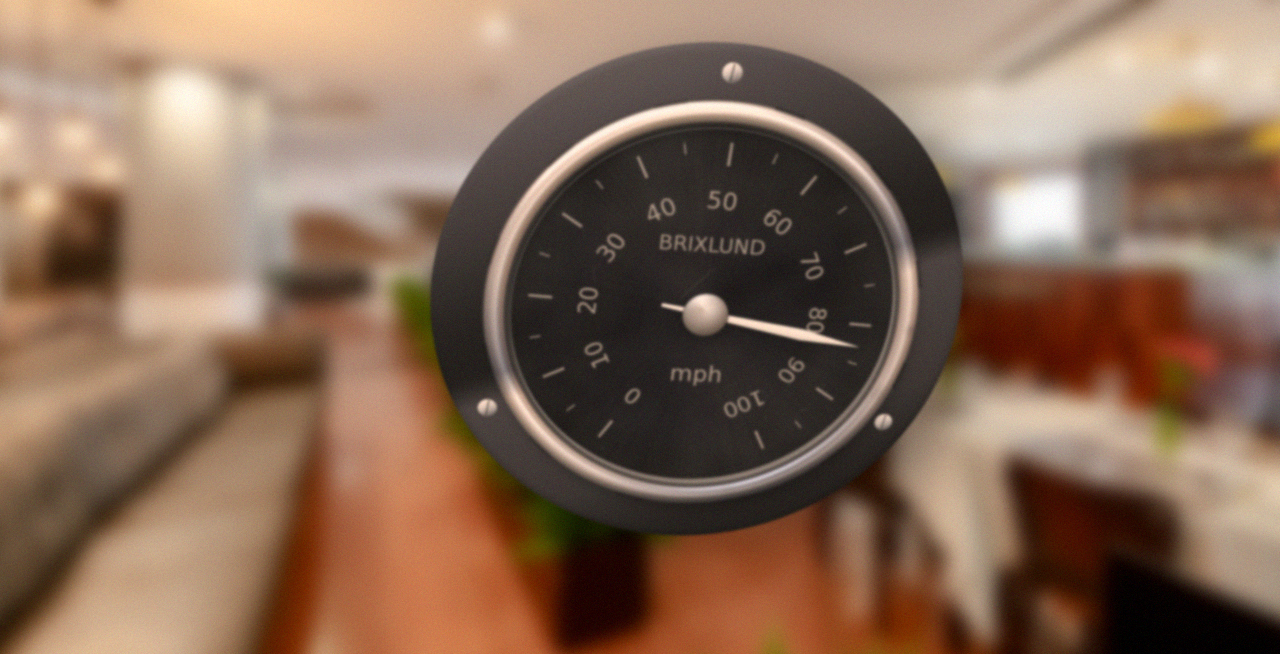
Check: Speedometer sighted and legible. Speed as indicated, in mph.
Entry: 82.5 mph
